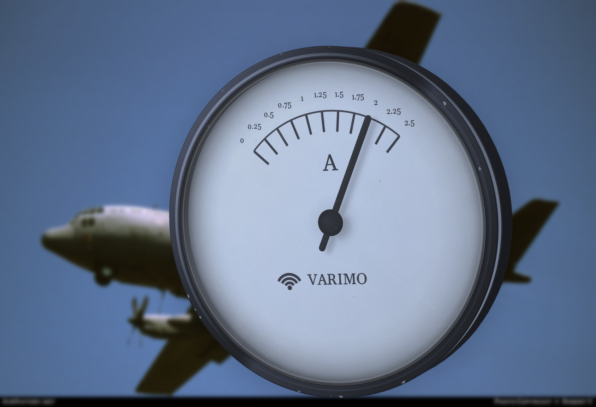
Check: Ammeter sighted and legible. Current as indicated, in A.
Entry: 2 A
